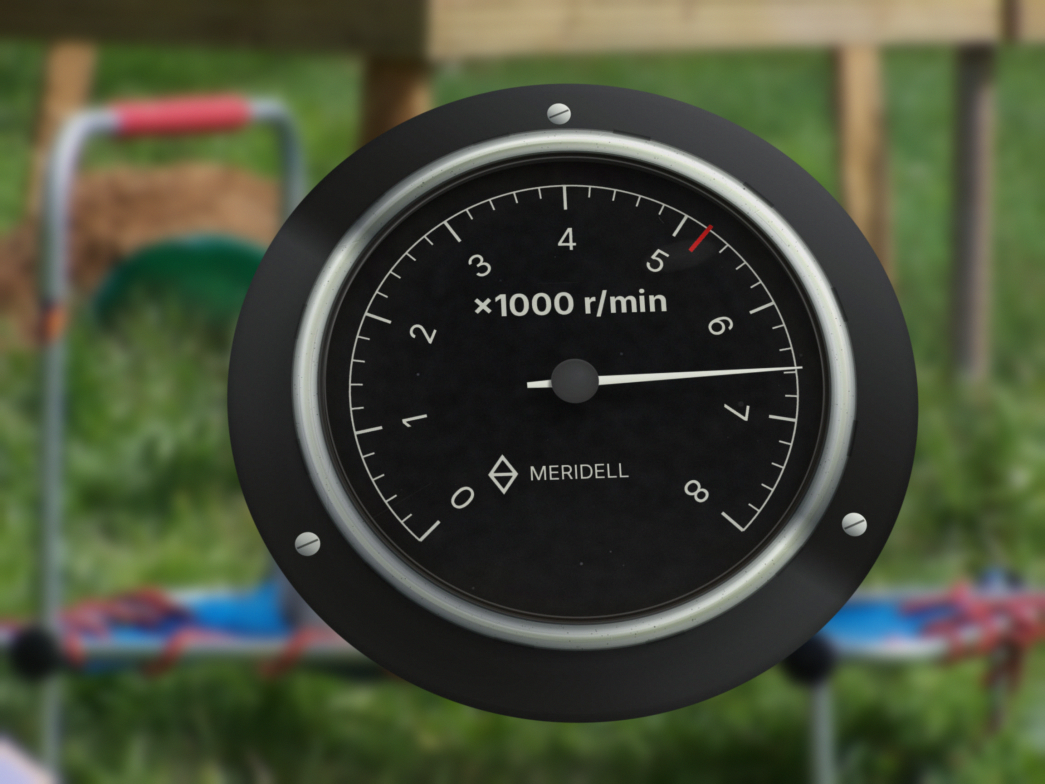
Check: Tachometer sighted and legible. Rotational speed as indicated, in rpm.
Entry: 6600 rpm
